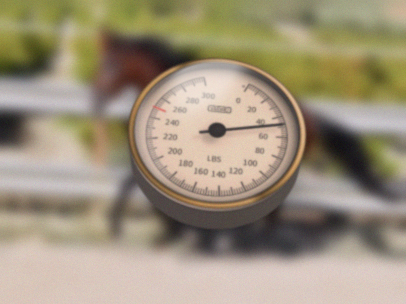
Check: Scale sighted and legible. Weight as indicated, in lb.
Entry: 50 lb
